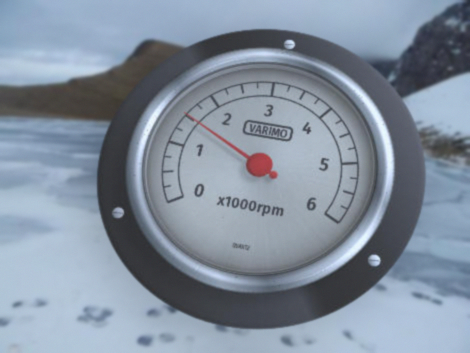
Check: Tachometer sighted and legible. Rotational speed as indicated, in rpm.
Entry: 1500 rpm
